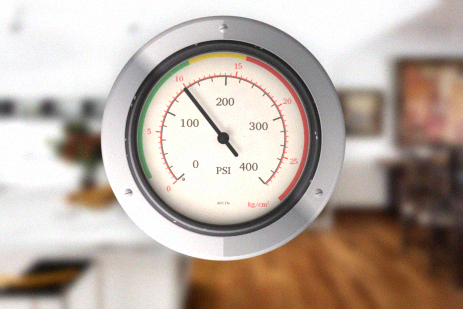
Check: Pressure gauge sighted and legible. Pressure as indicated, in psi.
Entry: 140 psi
